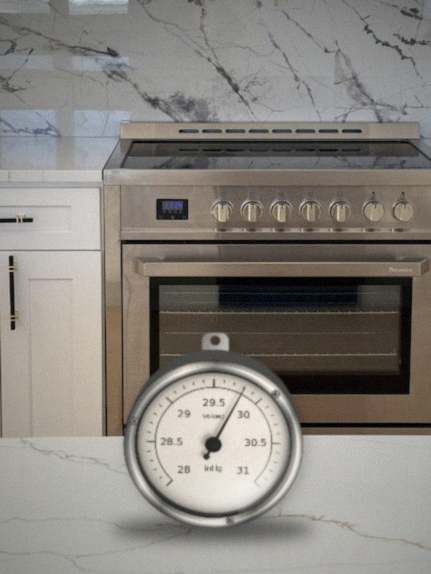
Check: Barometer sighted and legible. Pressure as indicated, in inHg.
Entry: 29.8 inHg
